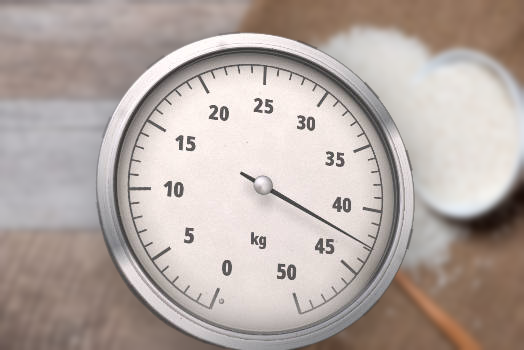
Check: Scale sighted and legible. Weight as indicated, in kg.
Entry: 43 kg
